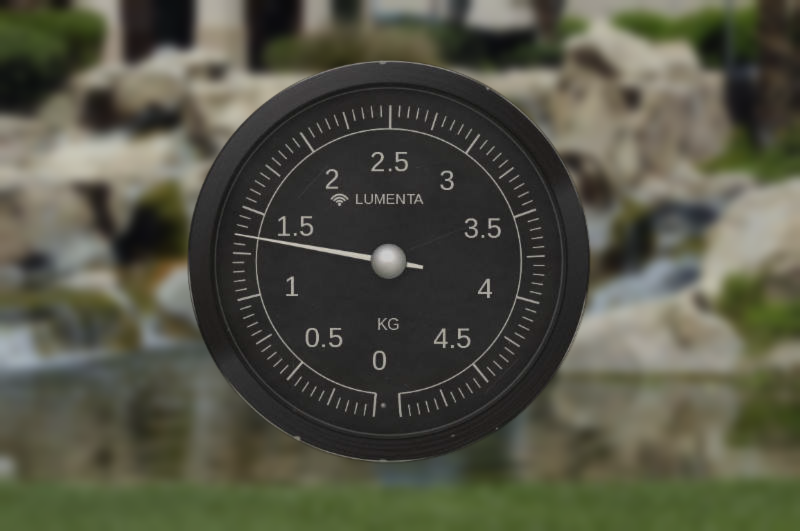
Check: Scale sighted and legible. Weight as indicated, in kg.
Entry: 1.35 kg
